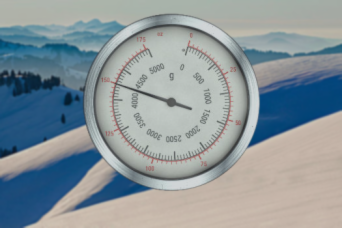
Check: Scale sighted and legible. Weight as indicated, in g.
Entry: 4250 g
